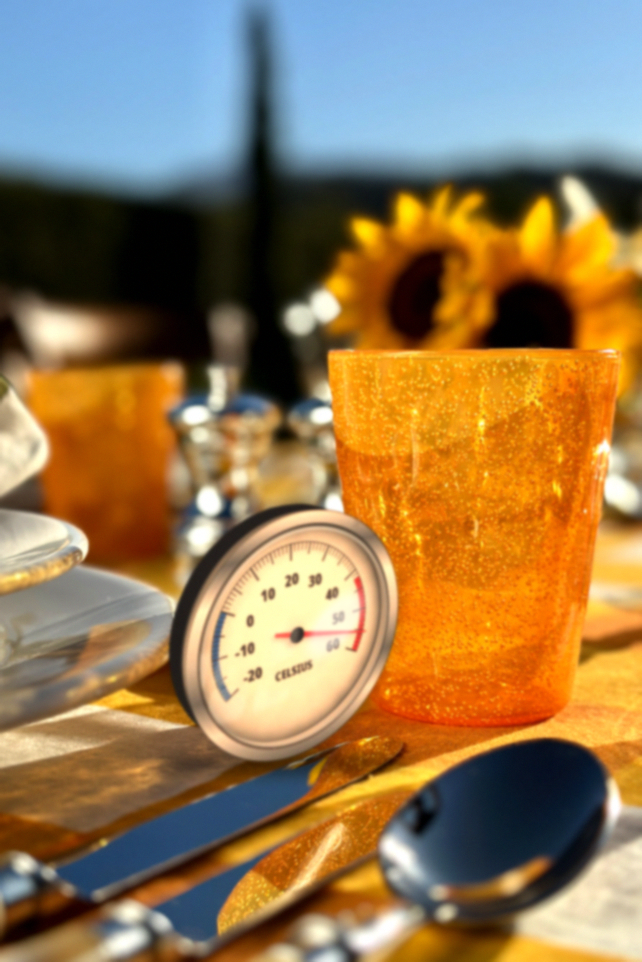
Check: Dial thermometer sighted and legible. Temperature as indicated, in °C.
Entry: 55 °C
